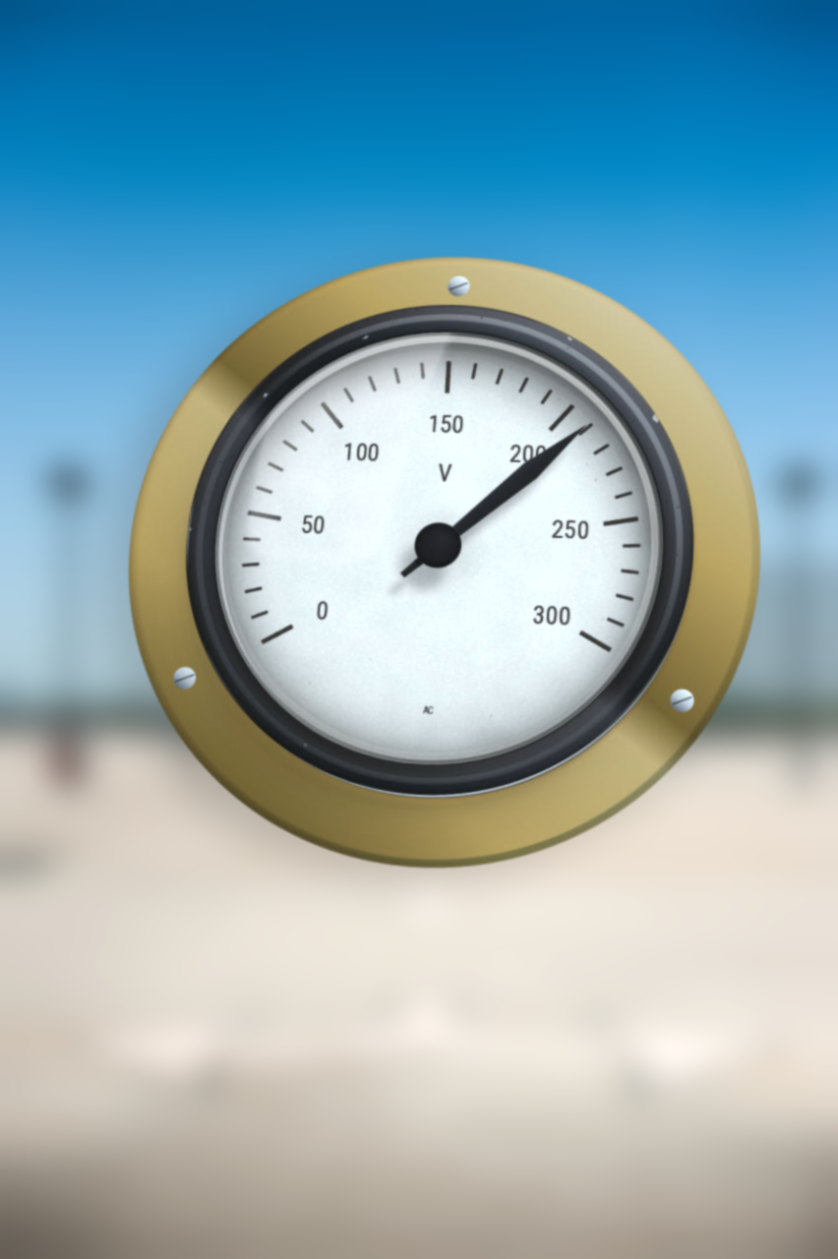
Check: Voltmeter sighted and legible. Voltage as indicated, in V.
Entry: 210 V
